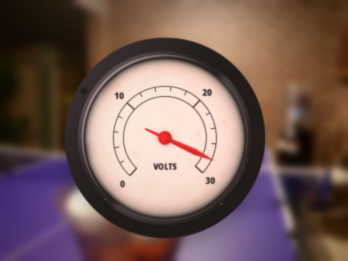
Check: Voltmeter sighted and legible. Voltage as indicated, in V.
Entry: 28 V
